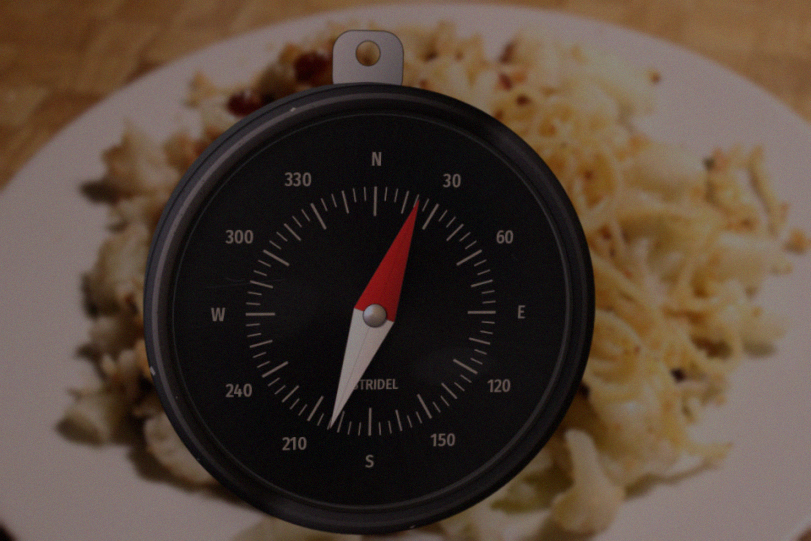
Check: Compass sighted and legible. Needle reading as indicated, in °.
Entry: 20 °
